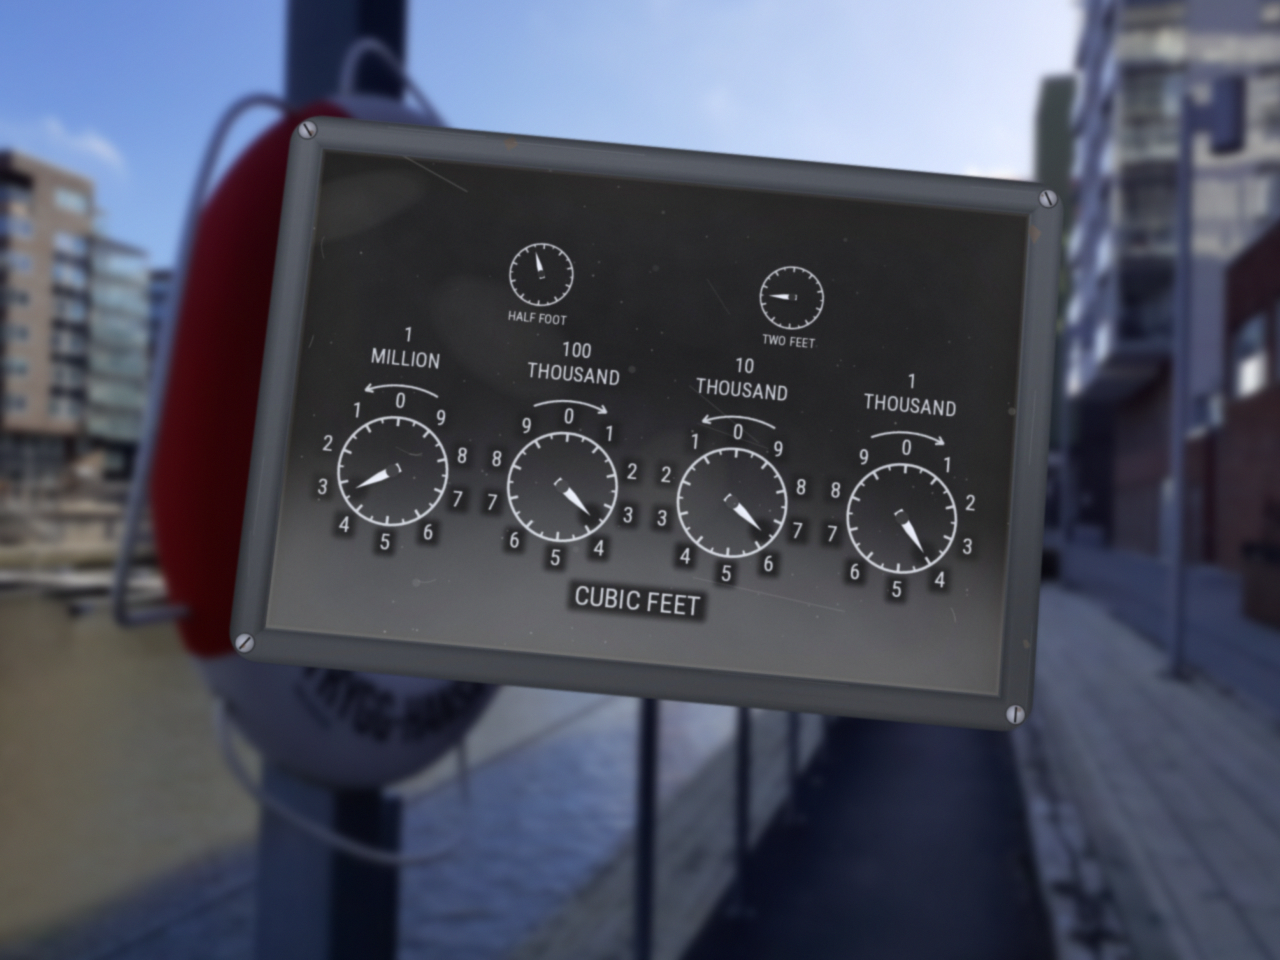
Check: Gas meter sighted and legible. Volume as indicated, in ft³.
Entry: 336400 ft³
